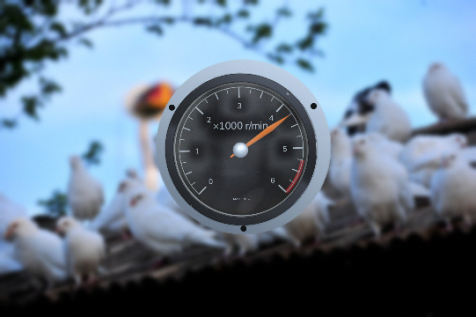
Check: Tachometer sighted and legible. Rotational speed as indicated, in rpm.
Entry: 4250 rpm
